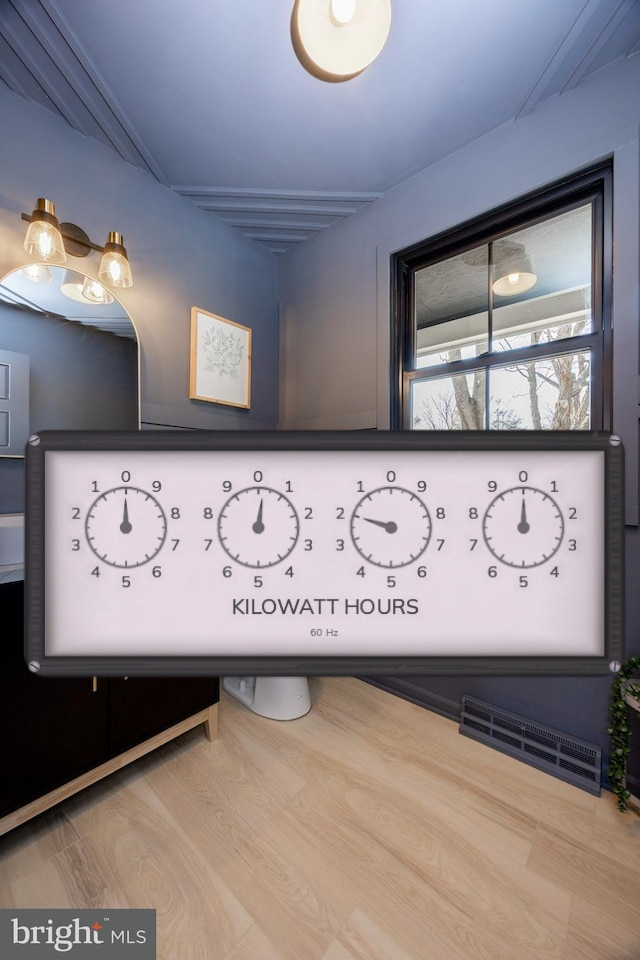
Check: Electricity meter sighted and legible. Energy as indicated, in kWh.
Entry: 20 kWh
